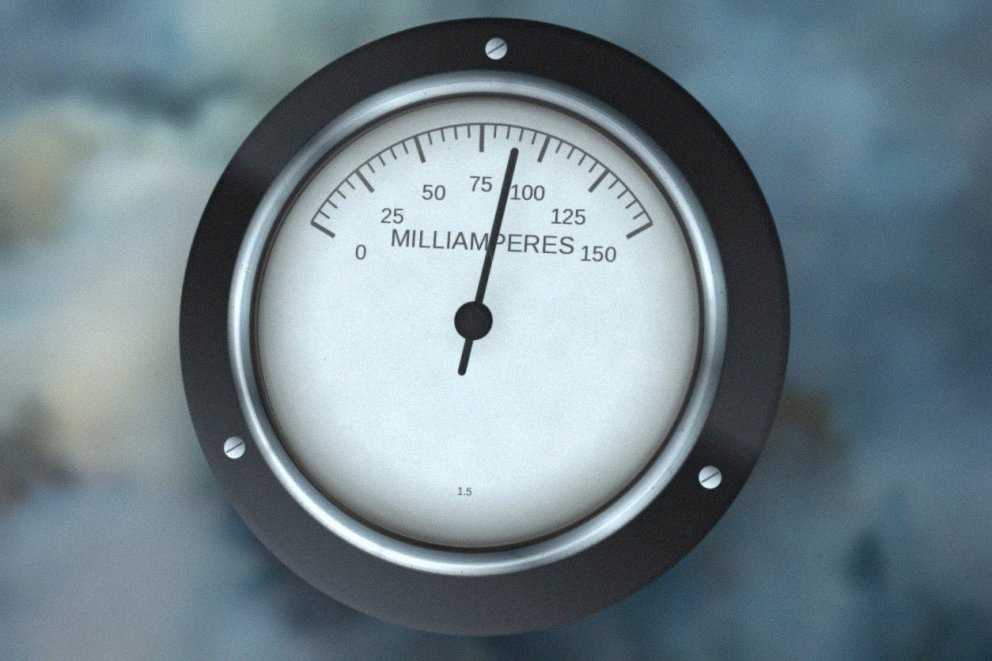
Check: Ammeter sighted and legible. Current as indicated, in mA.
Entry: 90 mA
